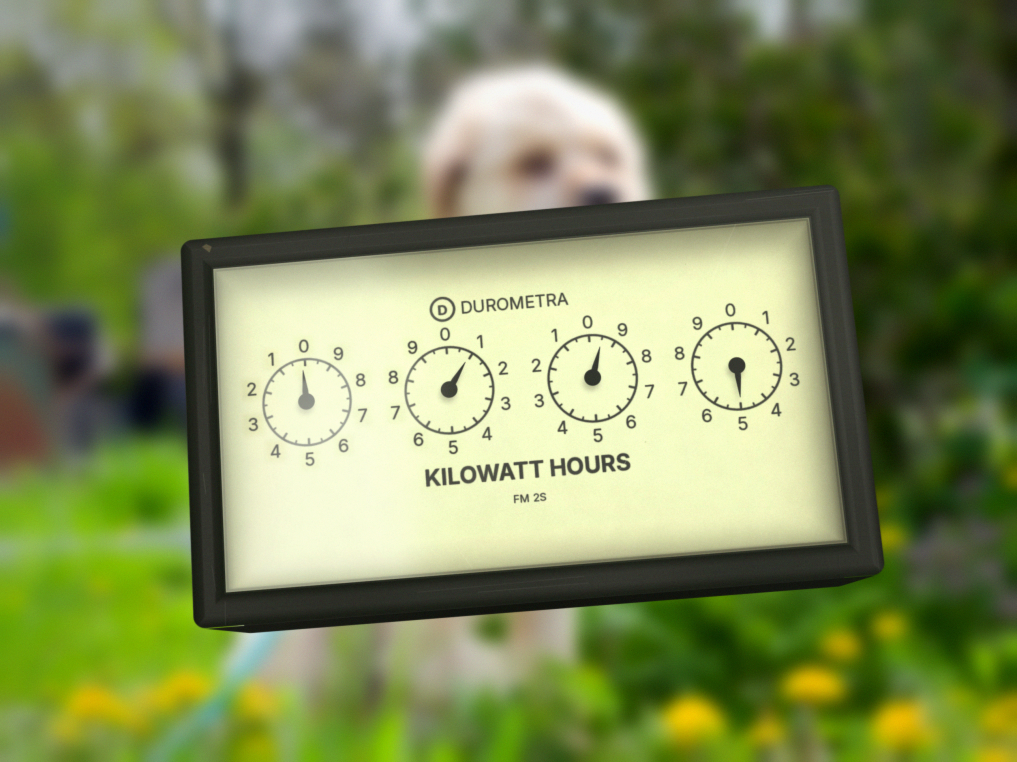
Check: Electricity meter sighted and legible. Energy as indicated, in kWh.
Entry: 95 kWh
